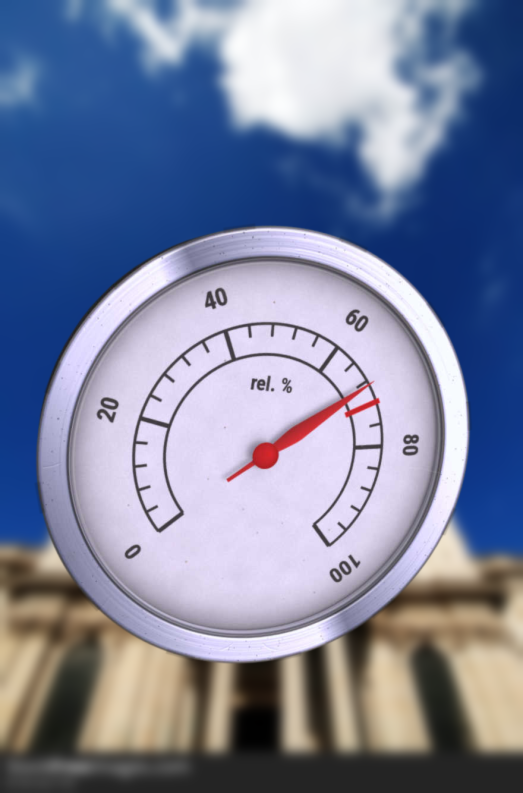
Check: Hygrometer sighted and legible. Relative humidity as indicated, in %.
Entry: 68 %
